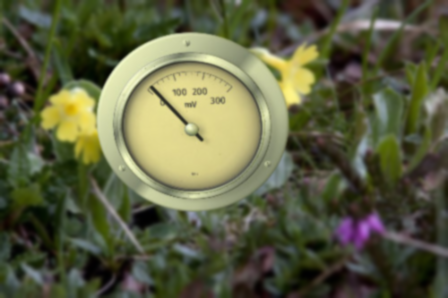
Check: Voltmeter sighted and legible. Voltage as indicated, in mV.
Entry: 20 mV
